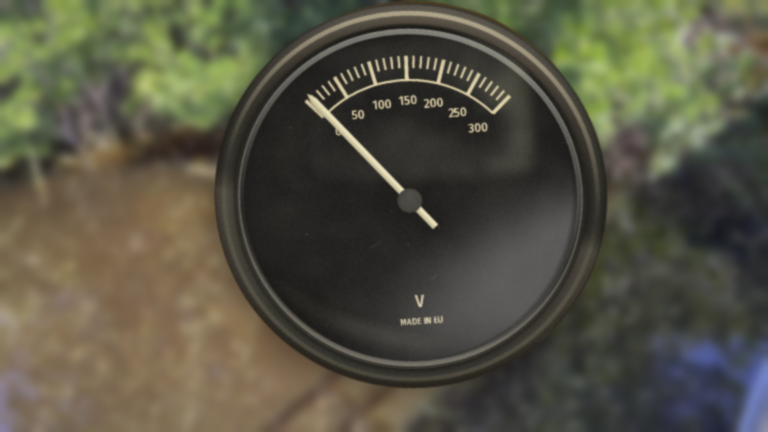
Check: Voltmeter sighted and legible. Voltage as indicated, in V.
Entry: 10 V
